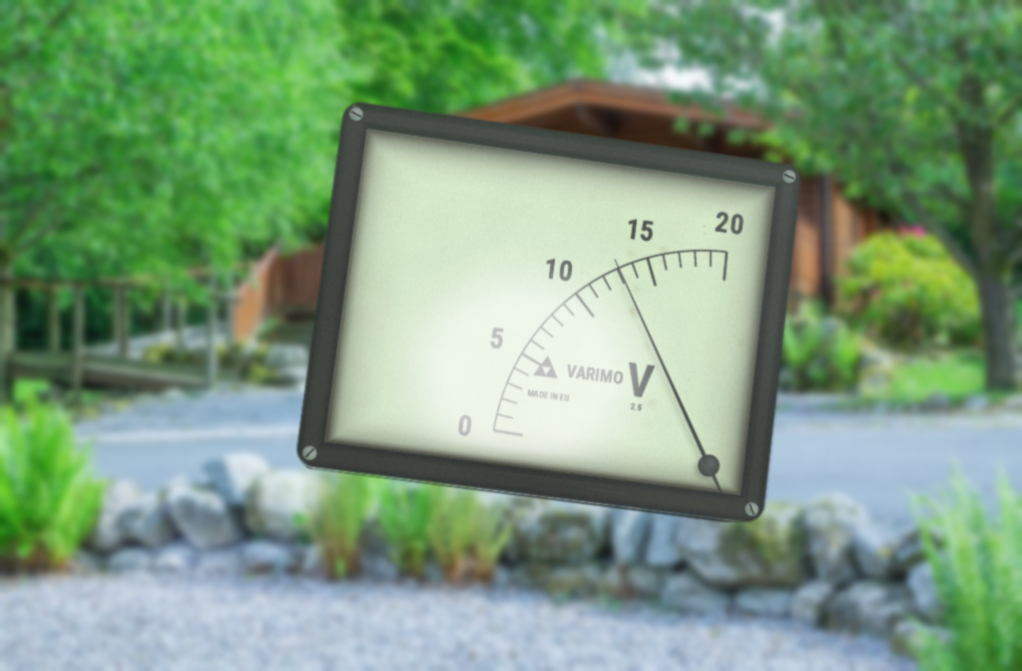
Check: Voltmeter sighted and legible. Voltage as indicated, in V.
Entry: 13 V
